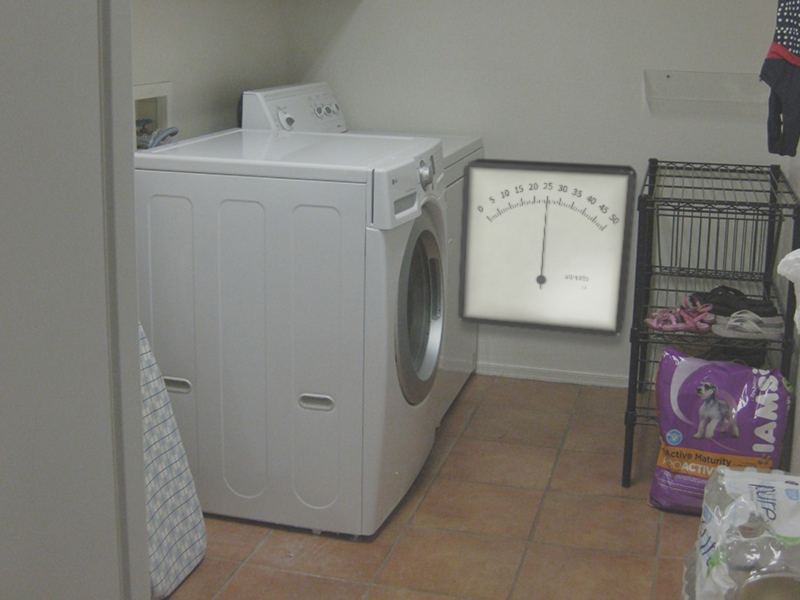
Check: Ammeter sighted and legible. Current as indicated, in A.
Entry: 25 A
